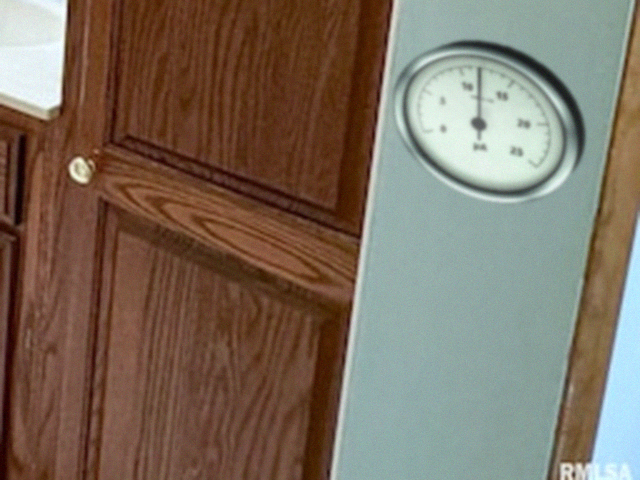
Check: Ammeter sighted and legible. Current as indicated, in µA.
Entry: 12 µA
